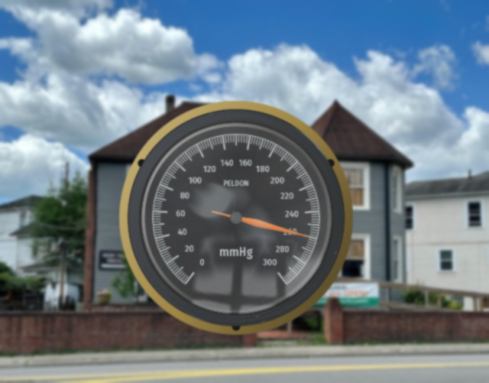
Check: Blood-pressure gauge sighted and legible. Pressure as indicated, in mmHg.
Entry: 260 mmHg
